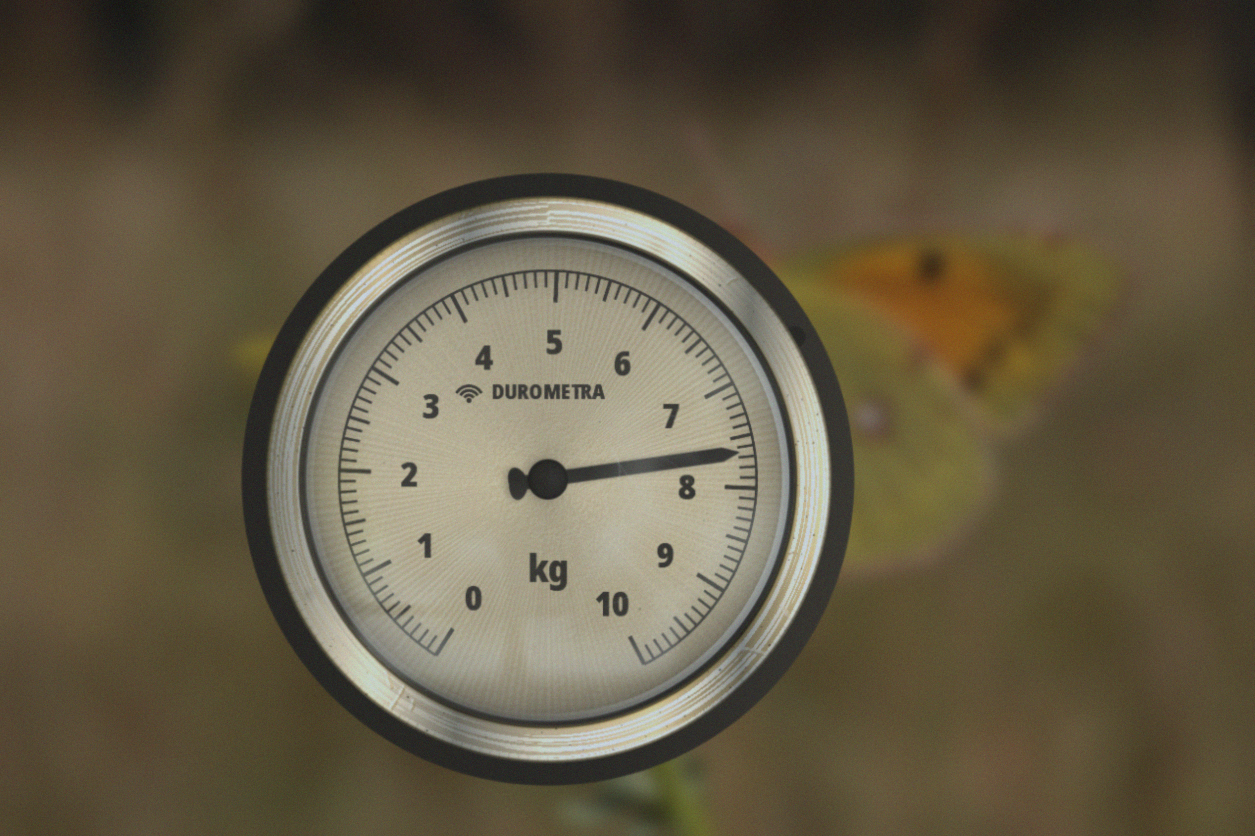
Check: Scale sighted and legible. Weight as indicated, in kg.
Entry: 7.65 kg
